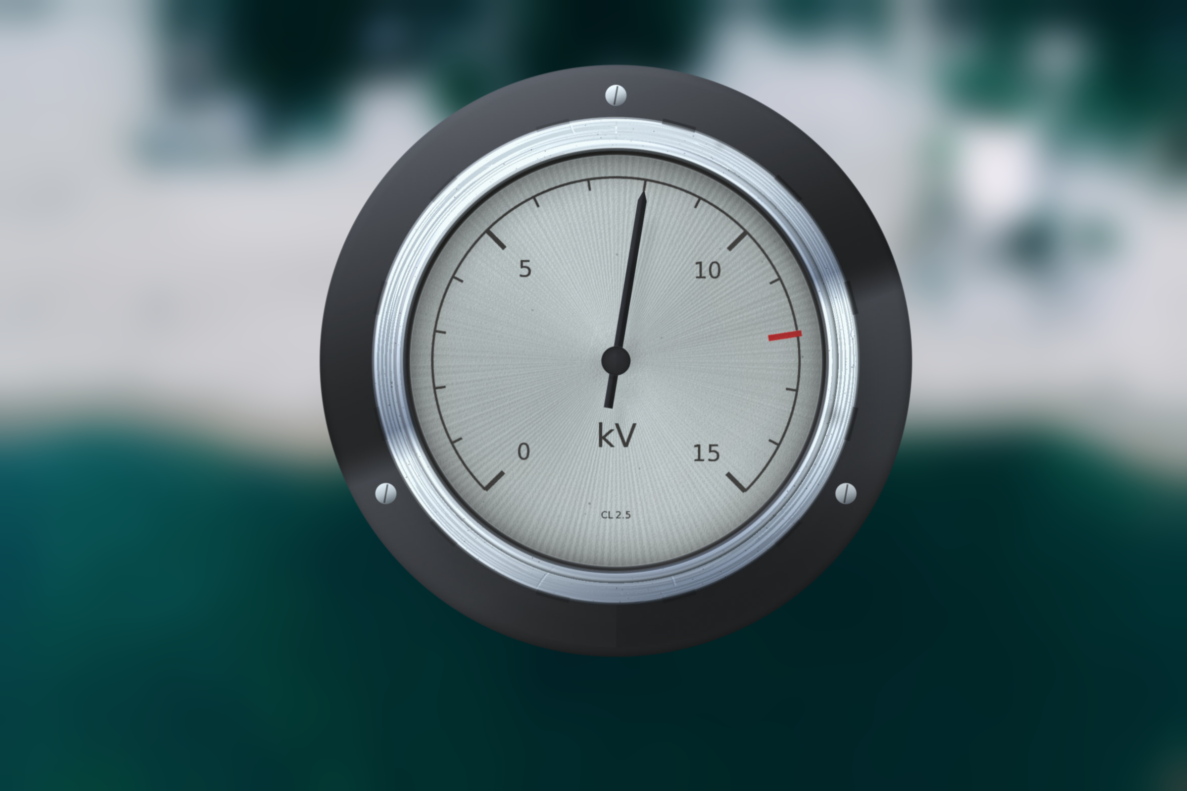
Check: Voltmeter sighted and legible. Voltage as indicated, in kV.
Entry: 8 kV
